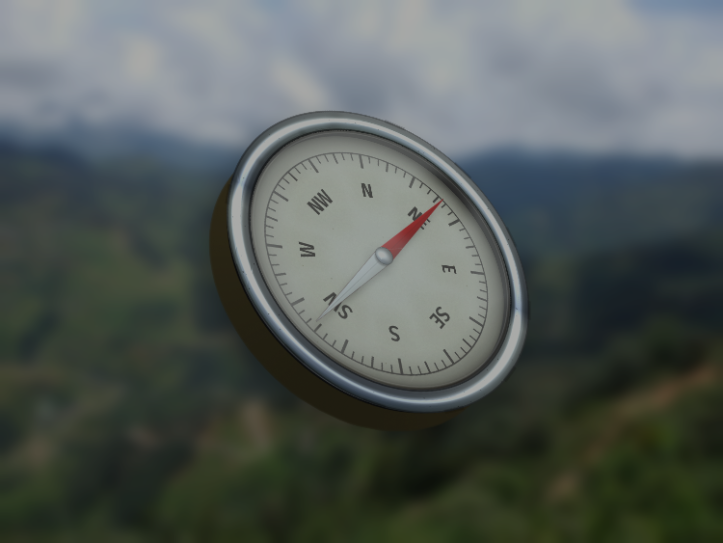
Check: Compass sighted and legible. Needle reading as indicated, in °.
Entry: 47.5 °
